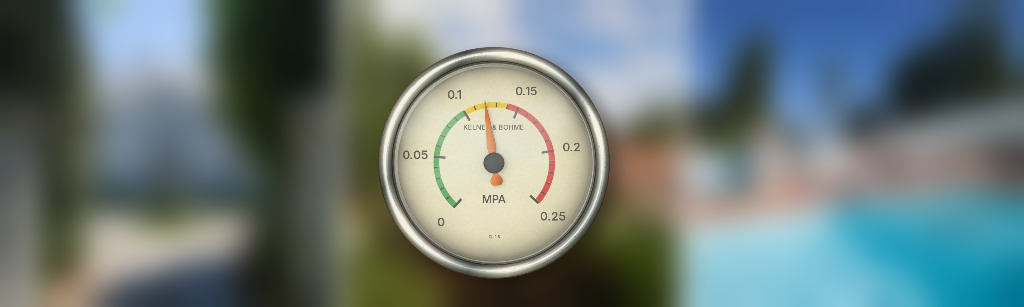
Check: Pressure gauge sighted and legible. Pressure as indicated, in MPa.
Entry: 0.12 MPa
